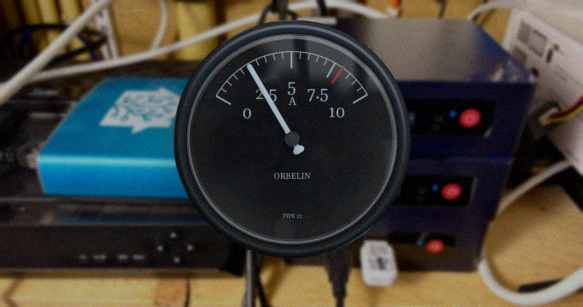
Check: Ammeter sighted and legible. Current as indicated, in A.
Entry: 2.5 A
